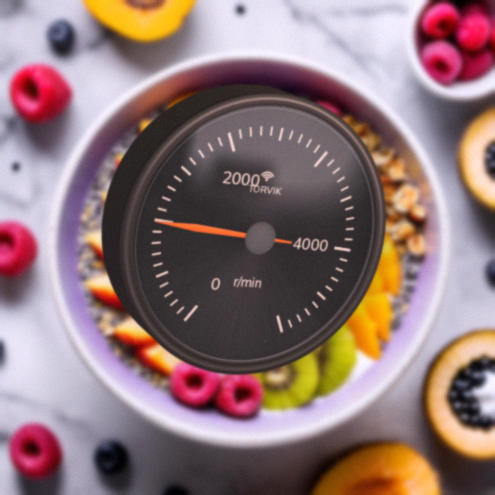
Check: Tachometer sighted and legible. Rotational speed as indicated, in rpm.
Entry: 1000 rpm
